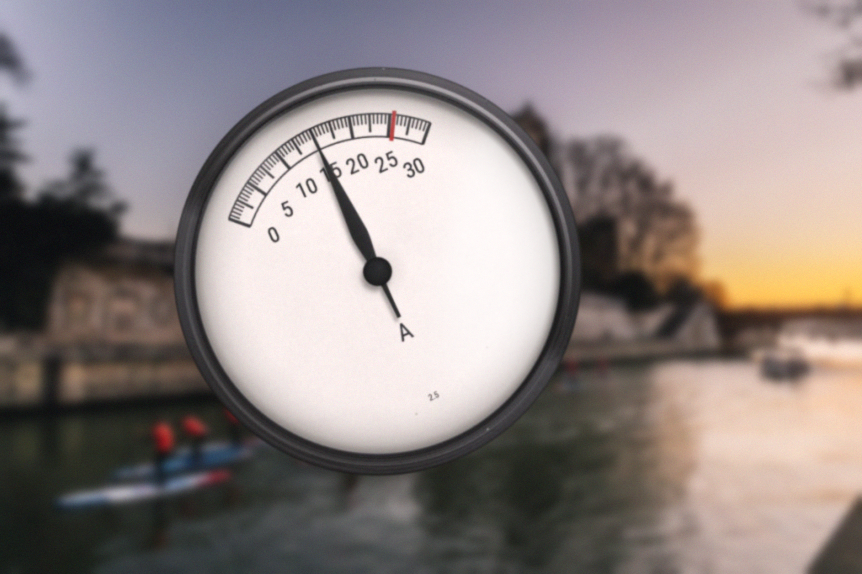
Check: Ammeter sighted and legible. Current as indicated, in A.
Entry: 15 A
